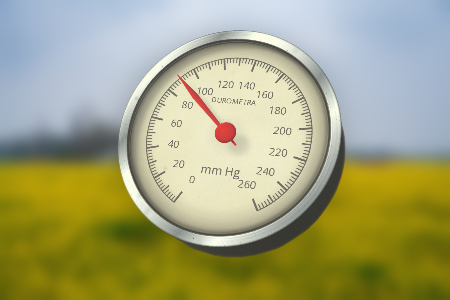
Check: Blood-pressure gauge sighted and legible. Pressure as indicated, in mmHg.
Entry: 90 mmHg
